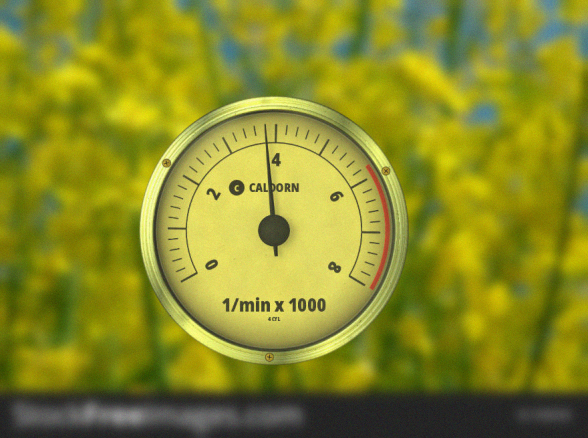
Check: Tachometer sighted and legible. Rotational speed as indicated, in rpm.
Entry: 3800 rpm
